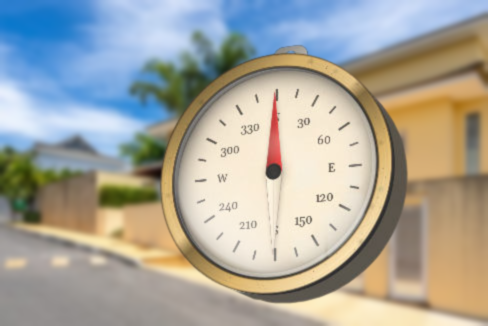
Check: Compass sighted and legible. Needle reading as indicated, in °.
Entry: 0 °
